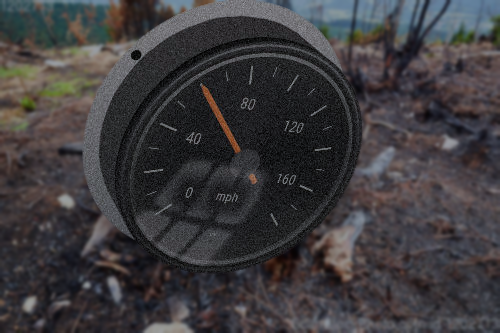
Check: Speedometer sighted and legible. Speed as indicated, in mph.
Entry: 60 mph
